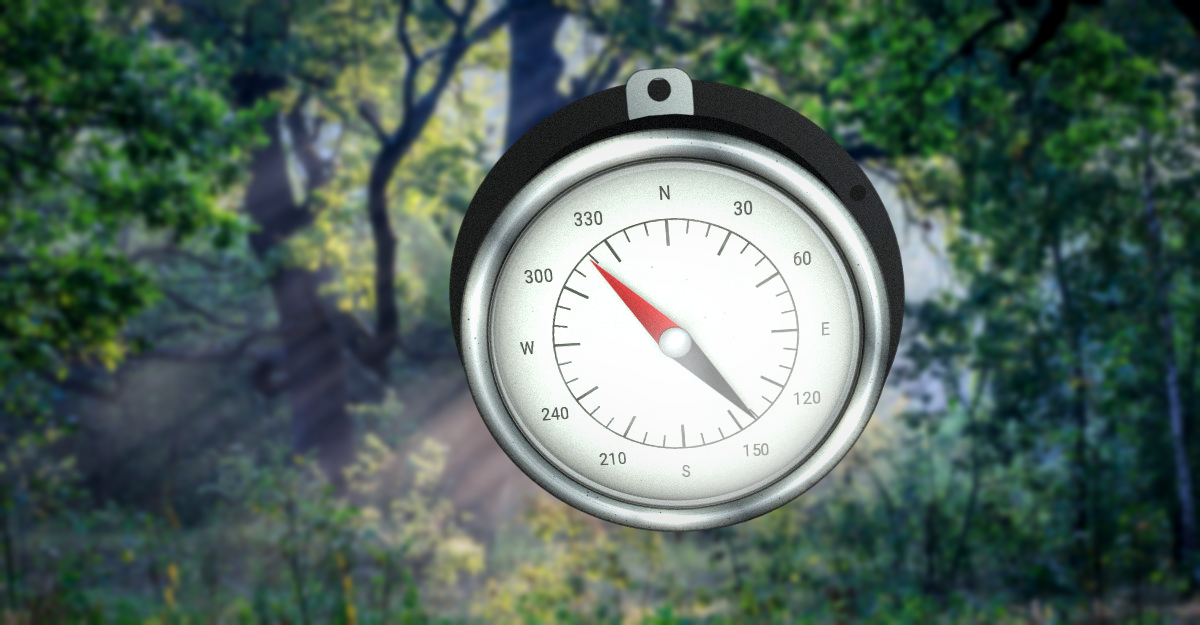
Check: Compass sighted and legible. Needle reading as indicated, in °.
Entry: 320 °
